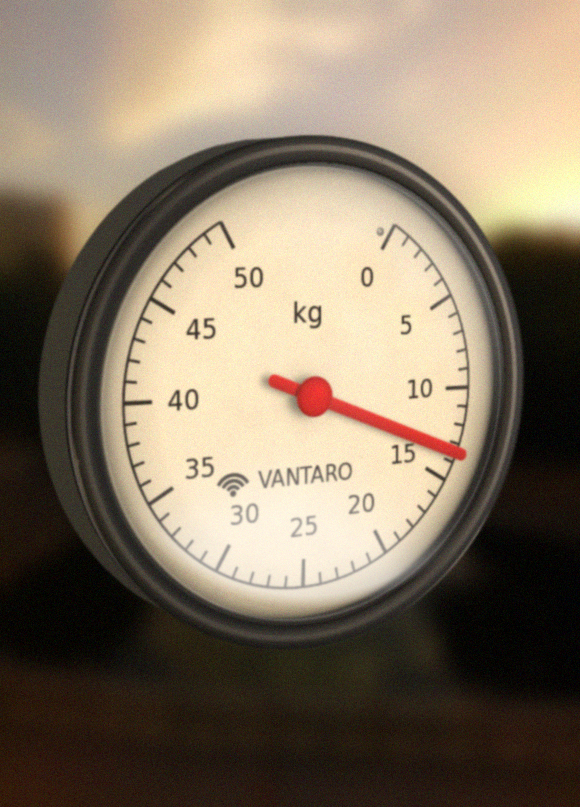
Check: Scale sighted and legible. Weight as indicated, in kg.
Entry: 13.5 kg
